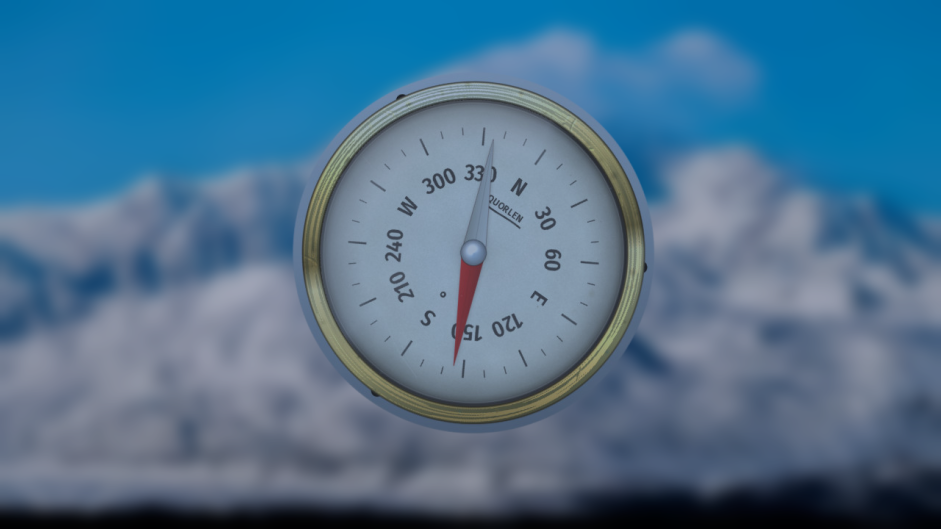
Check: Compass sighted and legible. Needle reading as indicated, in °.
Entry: 155 °
